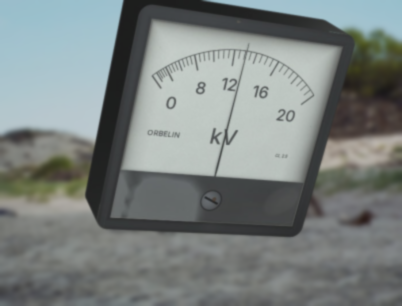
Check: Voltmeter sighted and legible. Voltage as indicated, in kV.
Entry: 13 kV
